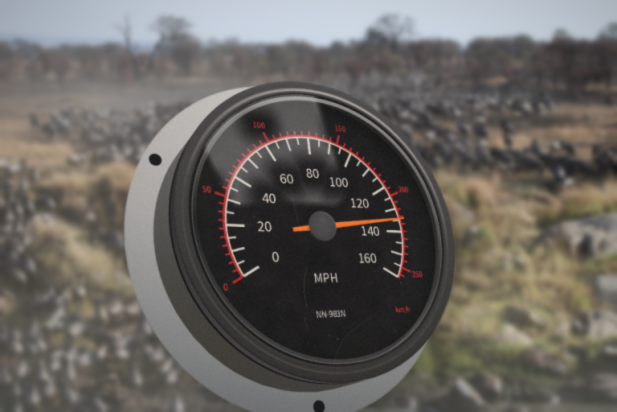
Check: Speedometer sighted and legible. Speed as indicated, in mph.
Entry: 135 mph
